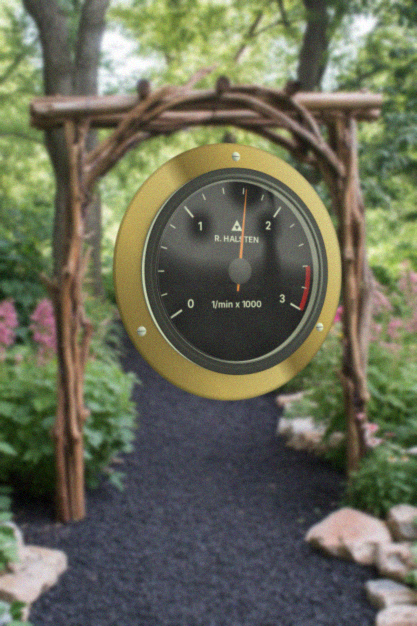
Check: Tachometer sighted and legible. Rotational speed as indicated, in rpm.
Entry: 1600 rpm
